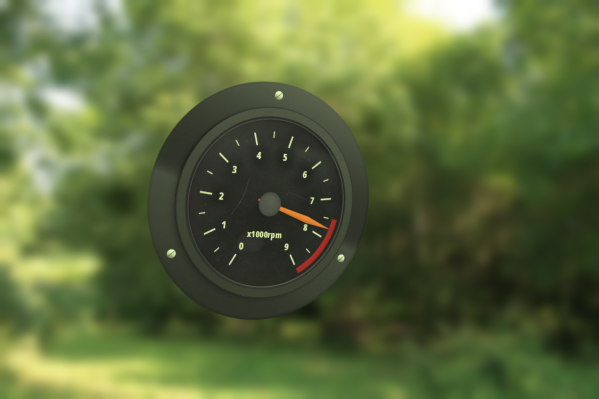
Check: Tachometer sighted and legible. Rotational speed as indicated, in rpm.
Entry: 7750 rpm
